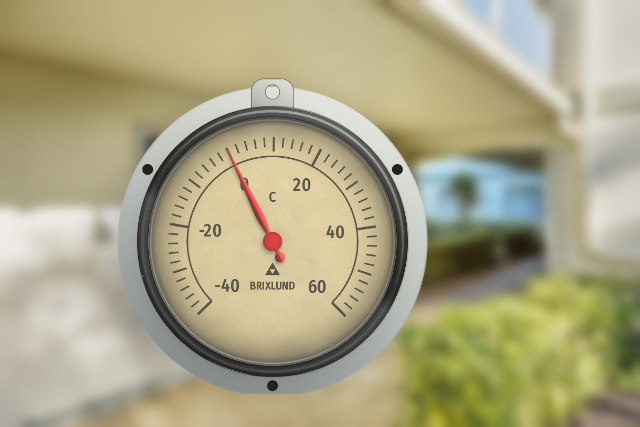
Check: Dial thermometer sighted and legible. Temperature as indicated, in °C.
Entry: 0 °C
